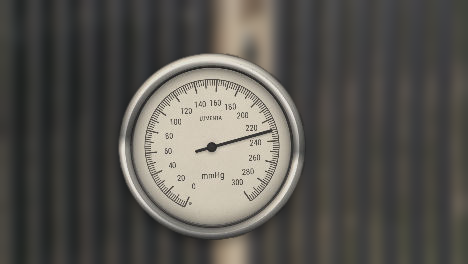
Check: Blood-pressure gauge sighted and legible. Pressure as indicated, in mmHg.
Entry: 230 mmHg
